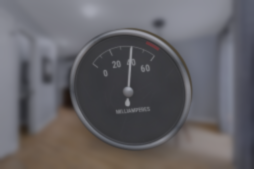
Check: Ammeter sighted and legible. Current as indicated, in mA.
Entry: 40 mA
